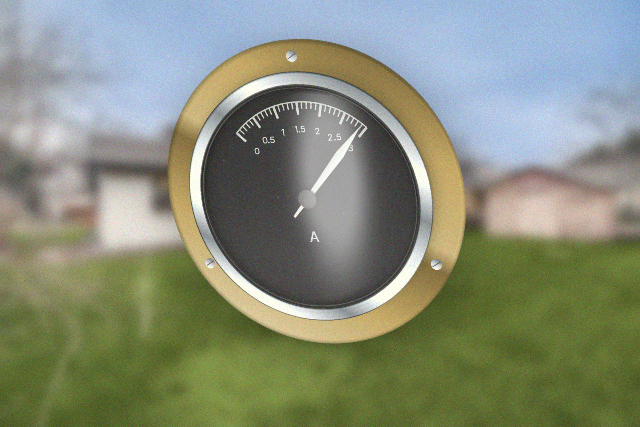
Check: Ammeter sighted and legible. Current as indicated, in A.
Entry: 2.9 A
